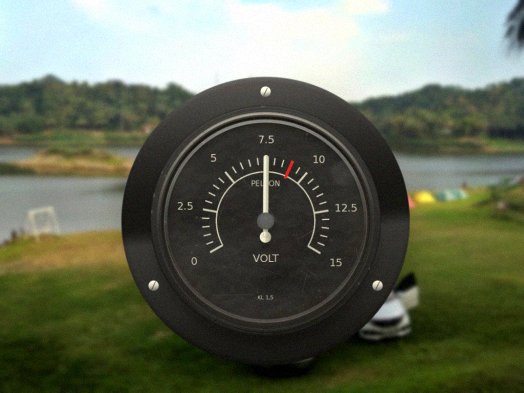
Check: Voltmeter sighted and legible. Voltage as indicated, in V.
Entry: 7.5 V
